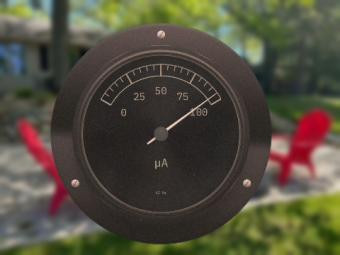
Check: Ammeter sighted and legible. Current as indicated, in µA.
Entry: 95 µA
